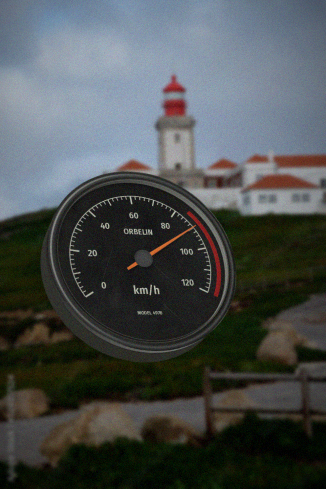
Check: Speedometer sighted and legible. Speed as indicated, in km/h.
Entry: 90 km/h
